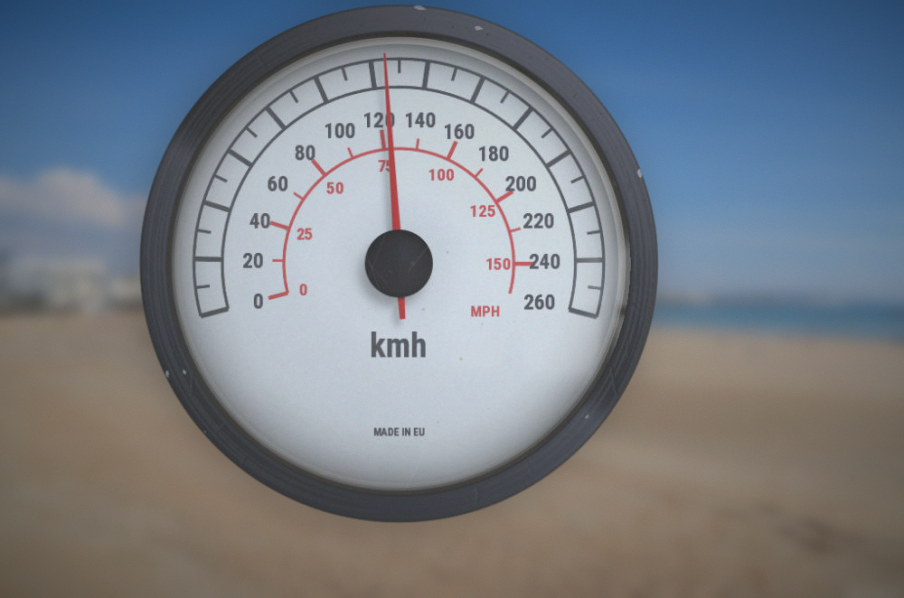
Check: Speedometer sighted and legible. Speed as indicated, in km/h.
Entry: 125 km/h
